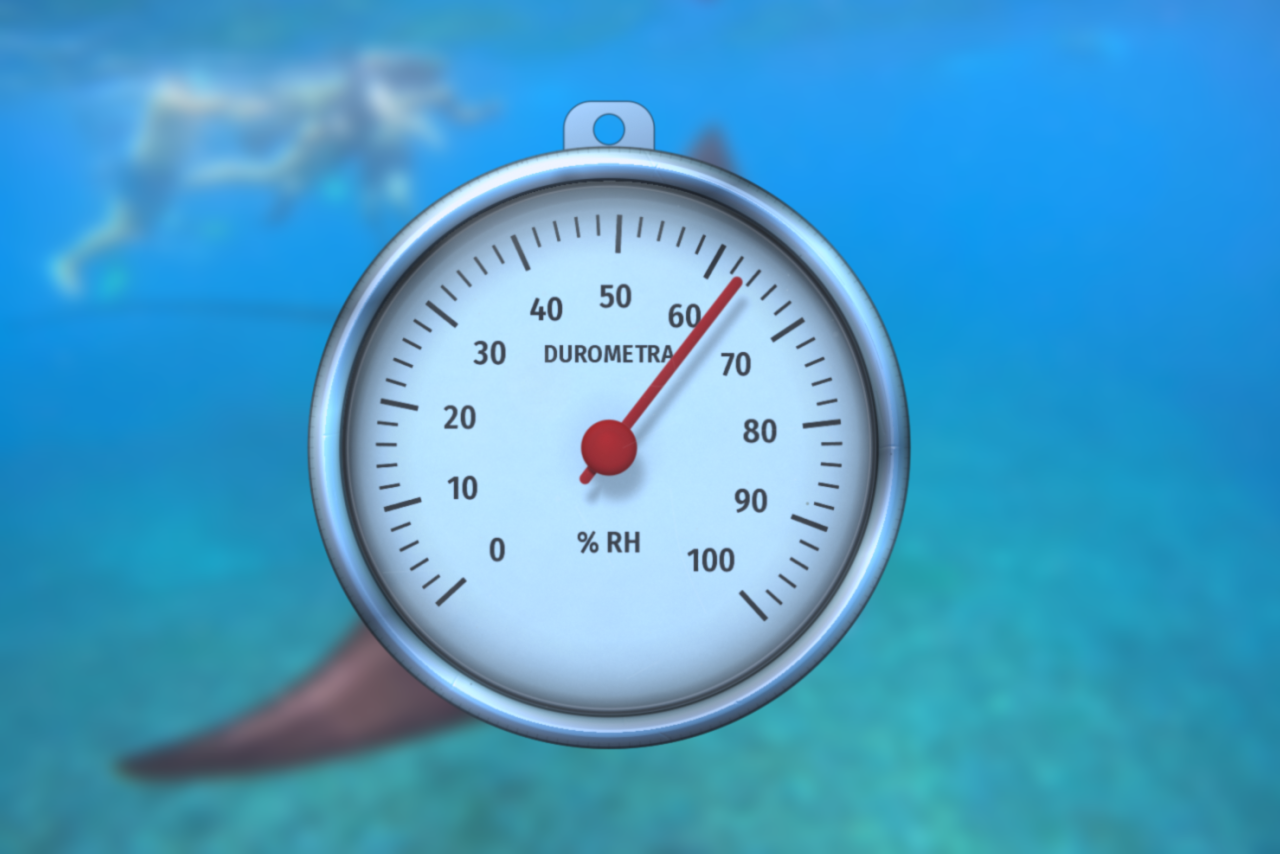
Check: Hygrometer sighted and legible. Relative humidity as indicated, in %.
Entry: 63 %
